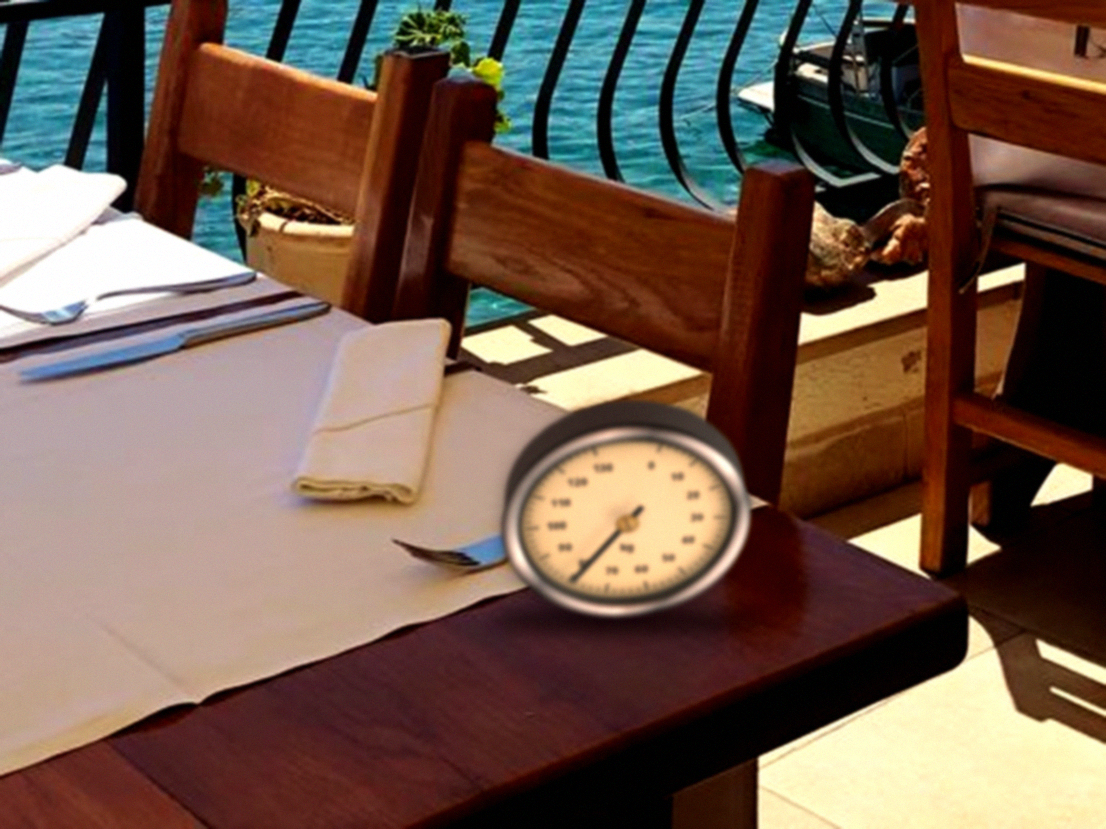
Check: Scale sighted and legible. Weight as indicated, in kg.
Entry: 80 kg
